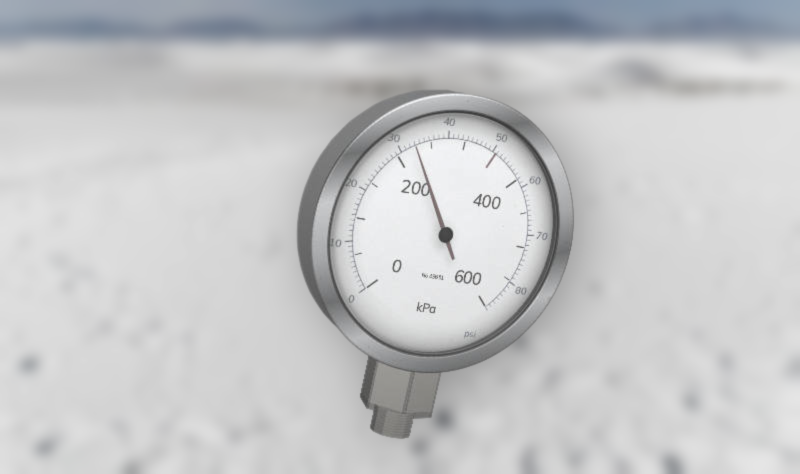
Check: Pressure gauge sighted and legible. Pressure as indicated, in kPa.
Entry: 225 kPa
